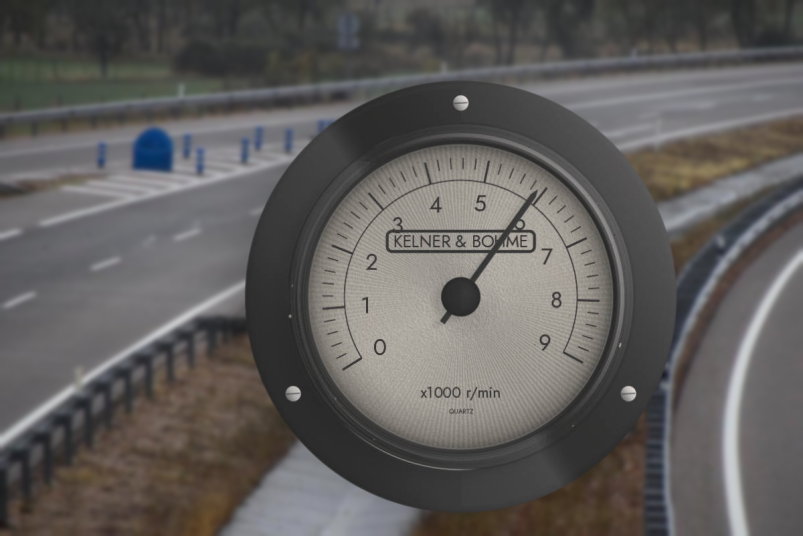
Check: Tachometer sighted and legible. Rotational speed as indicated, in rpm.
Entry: 5900 rpm
